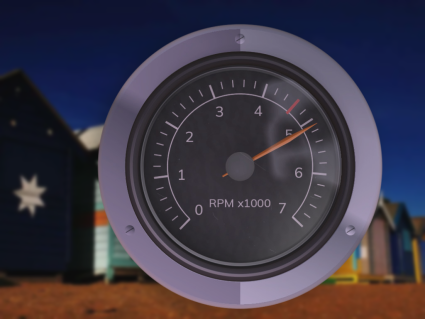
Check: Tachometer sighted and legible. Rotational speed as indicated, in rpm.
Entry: 5100 rpm
